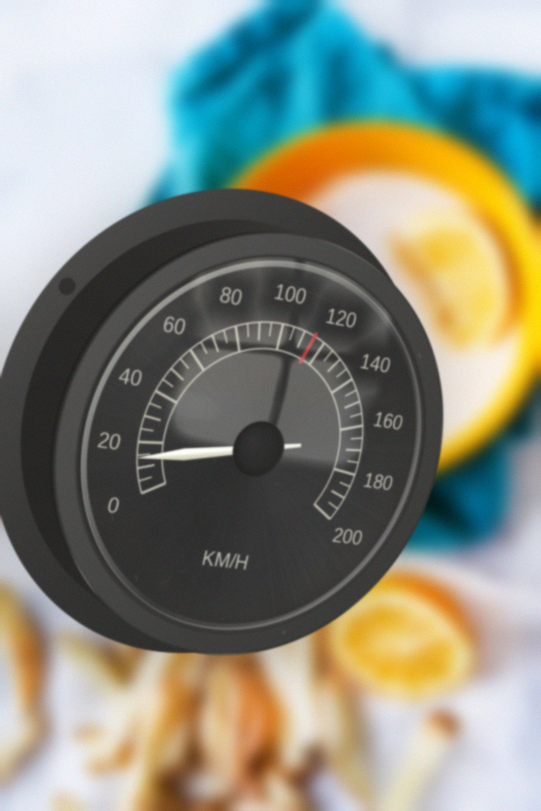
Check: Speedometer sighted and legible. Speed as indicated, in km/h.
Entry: 15 km/h
